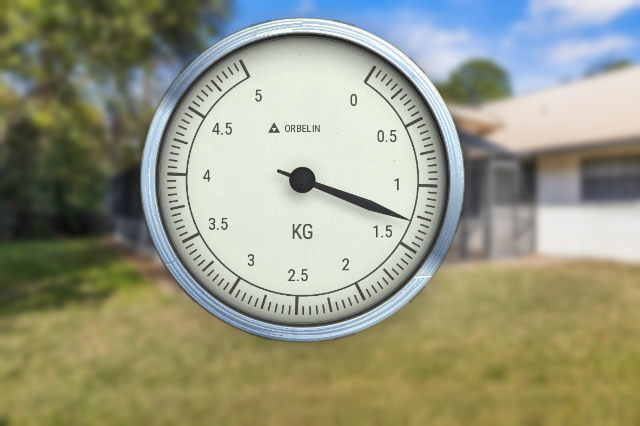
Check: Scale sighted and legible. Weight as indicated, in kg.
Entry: 1.3 kg
